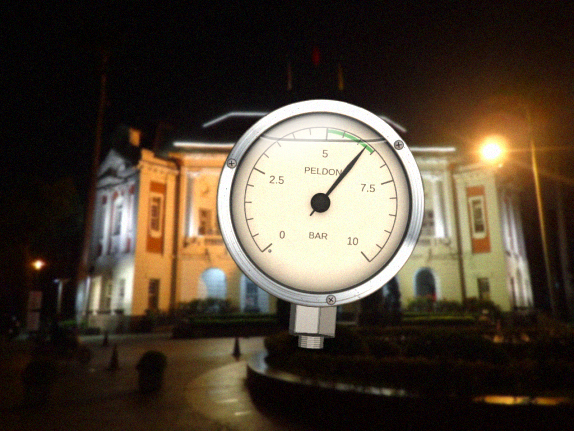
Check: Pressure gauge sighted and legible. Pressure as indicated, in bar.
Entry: 6.25 bar
